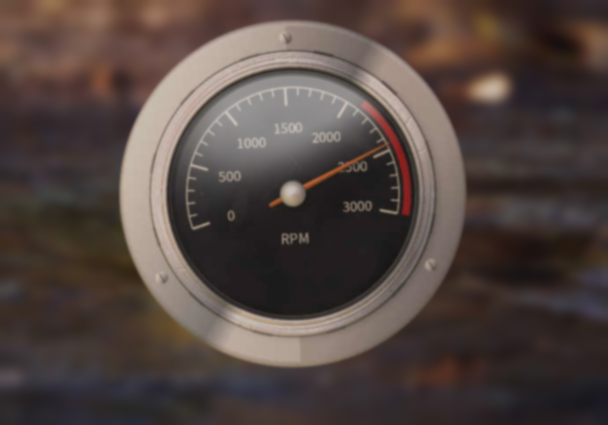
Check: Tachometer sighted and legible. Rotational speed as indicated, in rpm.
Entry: 2450 rpm
